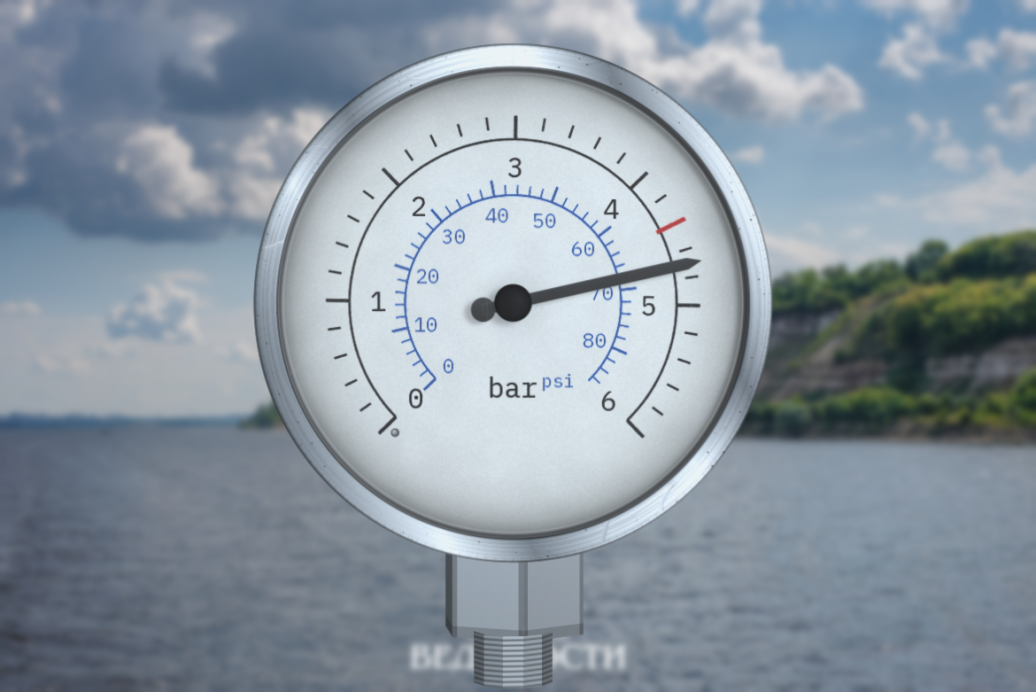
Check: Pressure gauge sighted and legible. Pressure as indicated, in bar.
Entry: 4.7 bar
